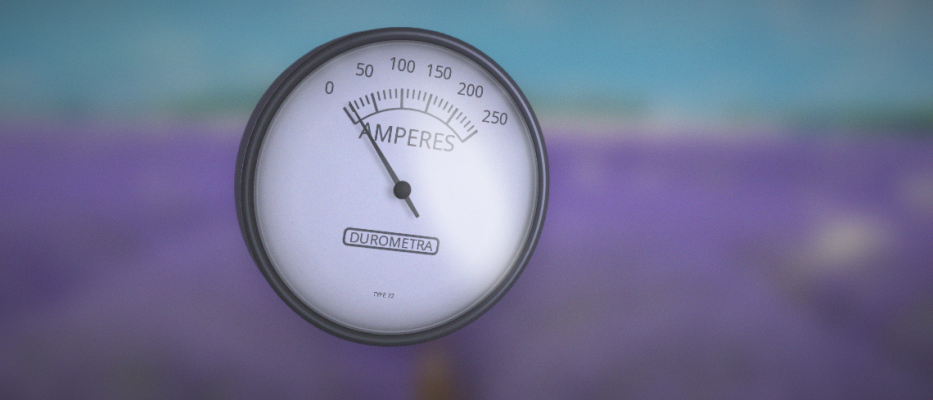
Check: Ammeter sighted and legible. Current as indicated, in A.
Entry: 10 A
